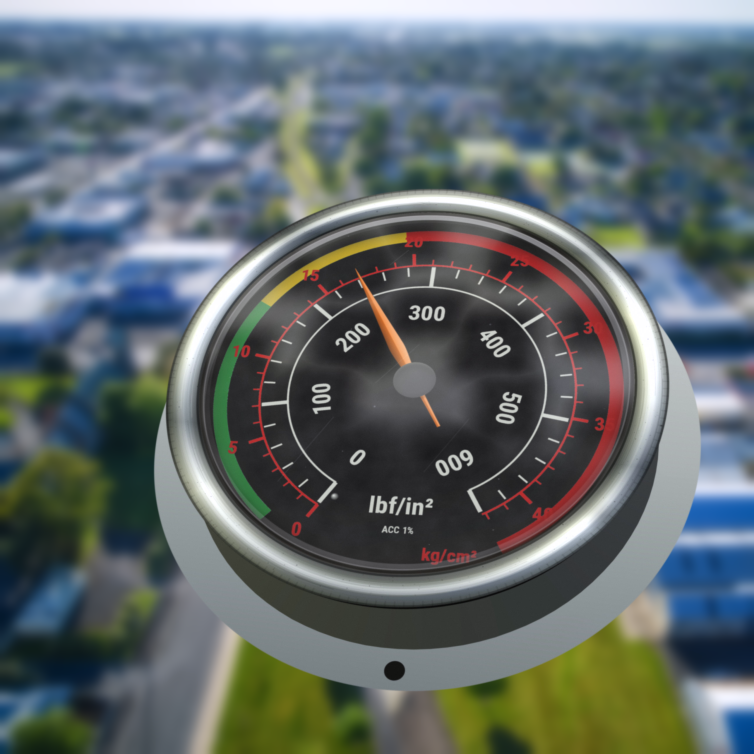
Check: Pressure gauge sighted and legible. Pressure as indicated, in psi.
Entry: 240 psi
